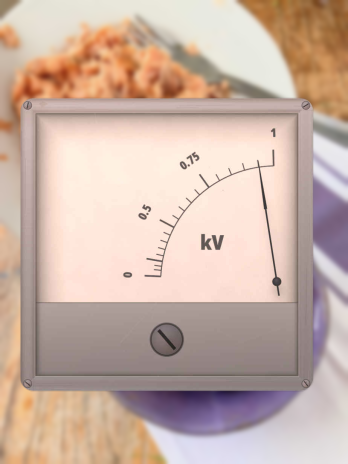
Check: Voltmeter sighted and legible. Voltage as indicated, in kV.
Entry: 0.95 kV
